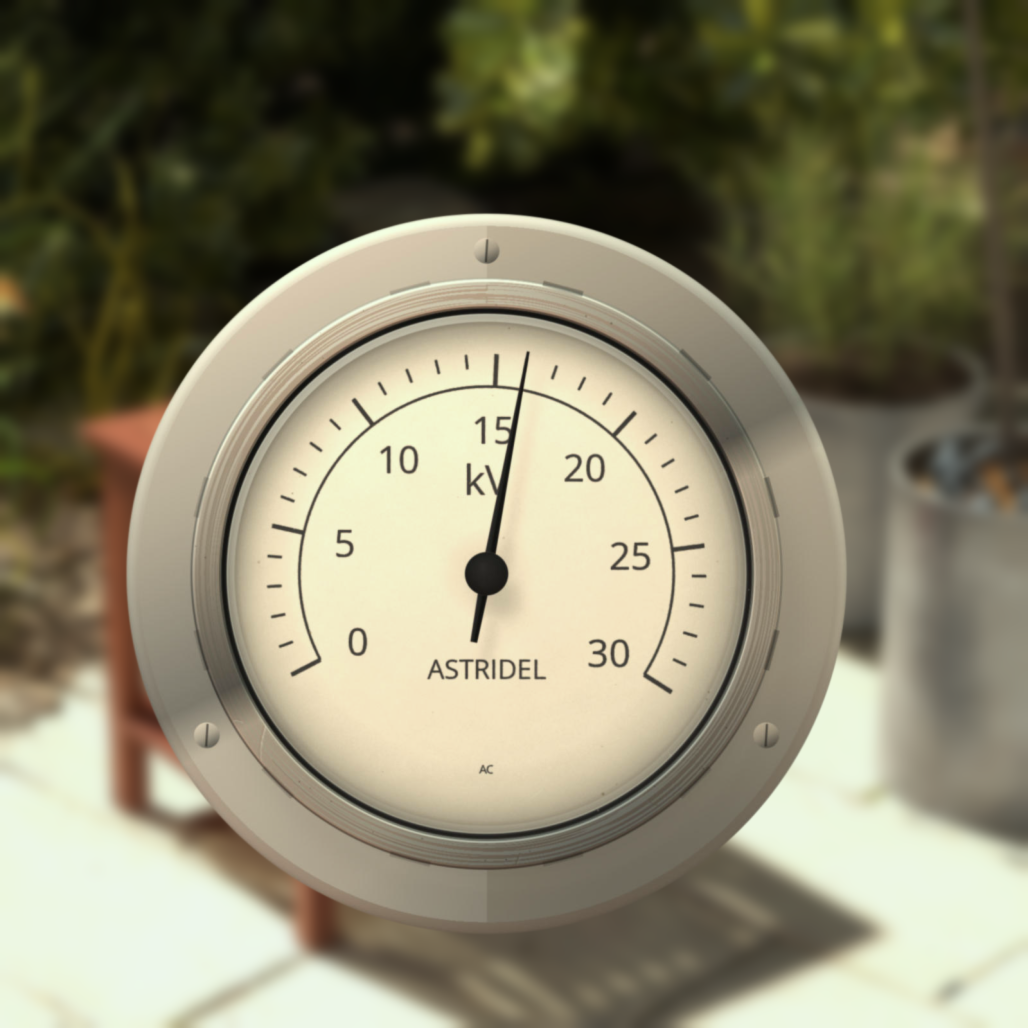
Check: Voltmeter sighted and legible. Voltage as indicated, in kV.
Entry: 16 kV
